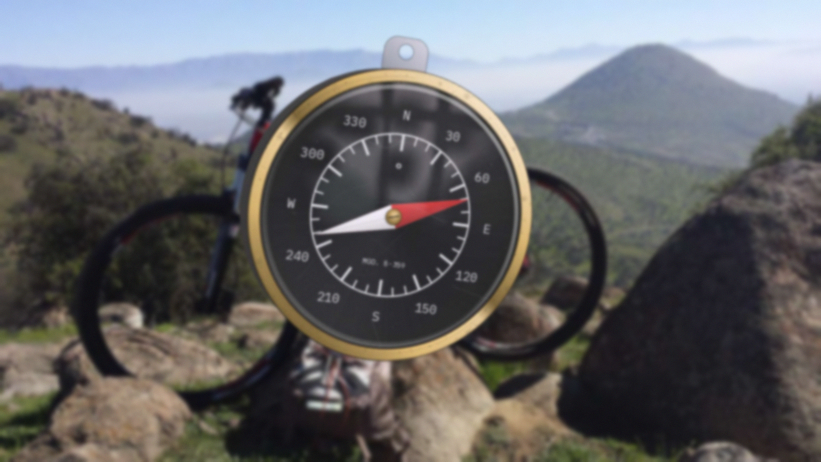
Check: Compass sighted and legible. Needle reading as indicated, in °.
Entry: 70 °
